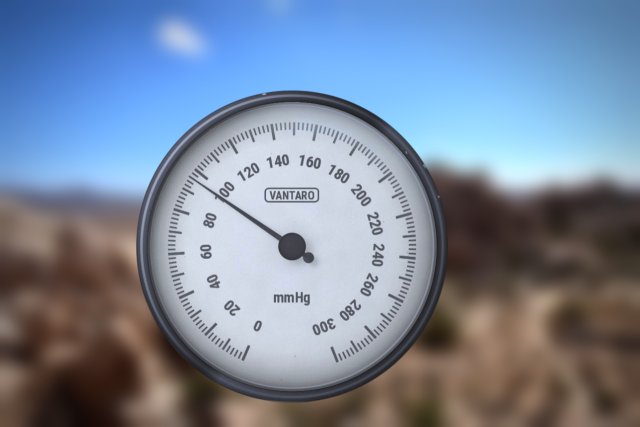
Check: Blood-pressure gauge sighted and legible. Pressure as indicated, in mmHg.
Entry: 96 mmHg
